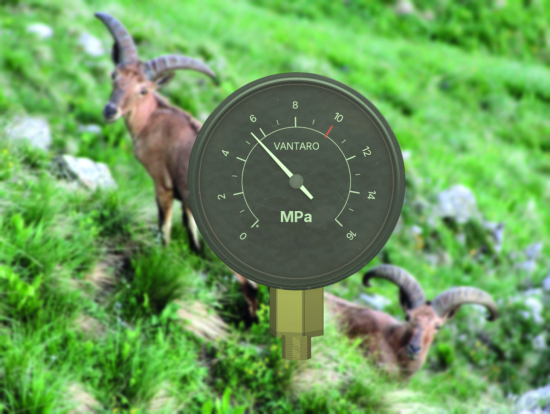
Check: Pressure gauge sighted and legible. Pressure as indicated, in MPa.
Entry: 5.5 MPa
